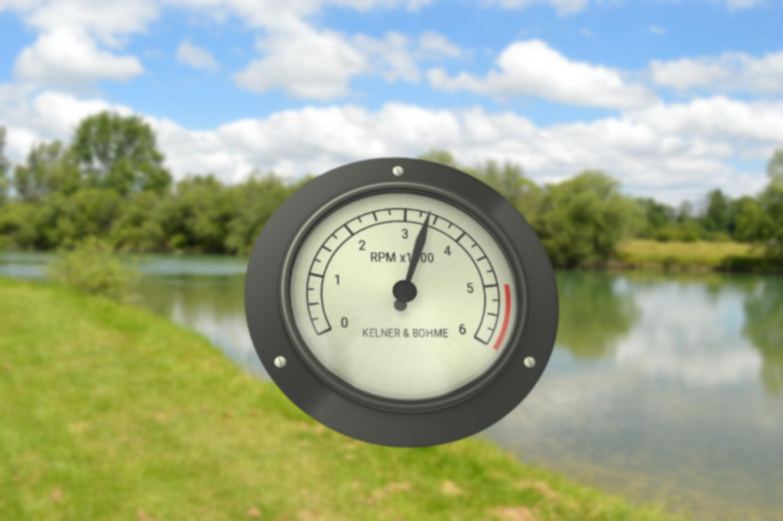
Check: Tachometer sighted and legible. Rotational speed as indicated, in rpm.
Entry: 3375 rpm
